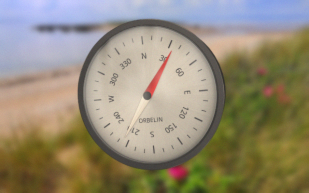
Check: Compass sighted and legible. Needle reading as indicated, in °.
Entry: 35 °
